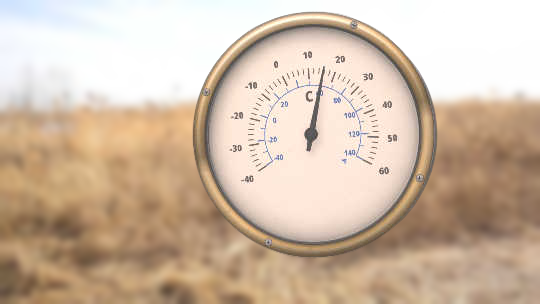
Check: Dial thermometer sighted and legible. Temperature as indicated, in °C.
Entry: 16 °C
